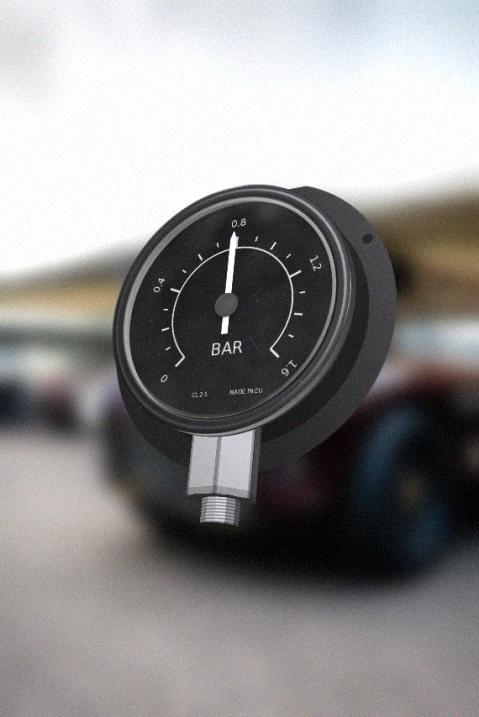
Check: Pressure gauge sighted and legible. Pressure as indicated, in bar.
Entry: 0.8 bar
